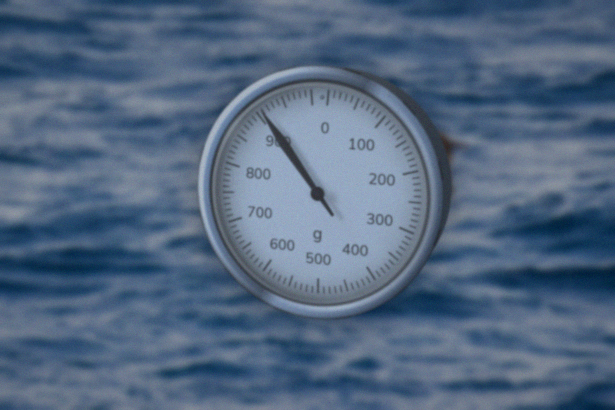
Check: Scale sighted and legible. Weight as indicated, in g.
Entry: 910 g
